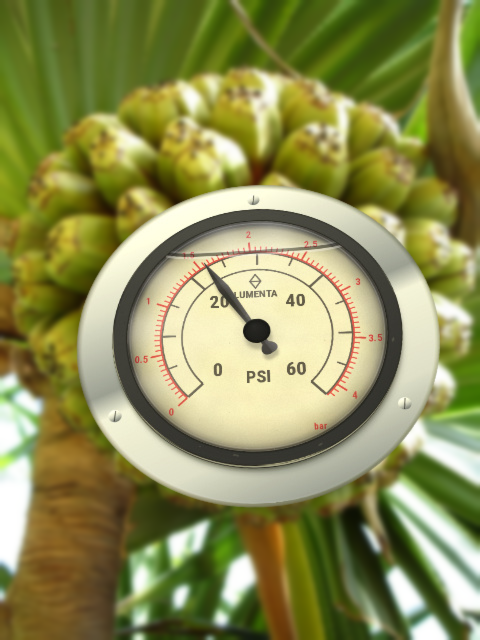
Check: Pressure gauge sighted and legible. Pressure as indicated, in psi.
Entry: 22.5 psi
